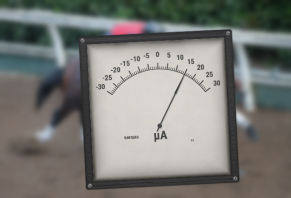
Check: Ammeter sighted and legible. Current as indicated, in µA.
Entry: 15 µA
